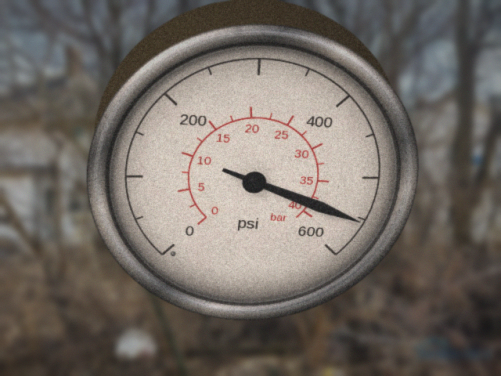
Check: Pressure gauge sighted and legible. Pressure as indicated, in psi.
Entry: 550 psi
